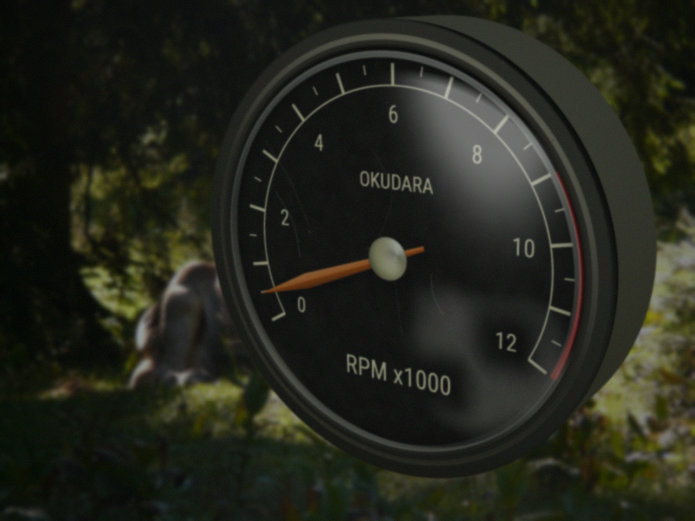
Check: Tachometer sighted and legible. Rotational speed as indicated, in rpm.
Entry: 500 rpm
